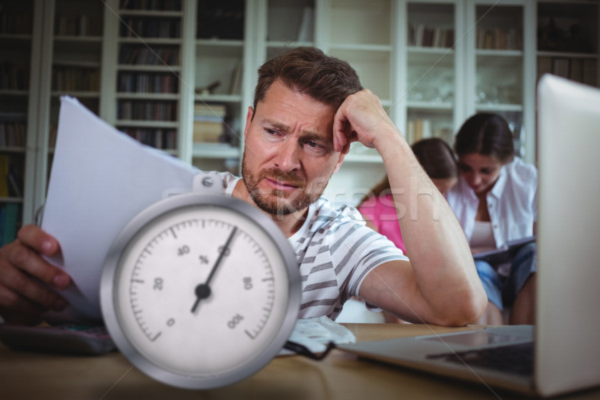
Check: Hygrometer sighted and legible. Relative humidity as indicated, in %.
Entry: 60 %
